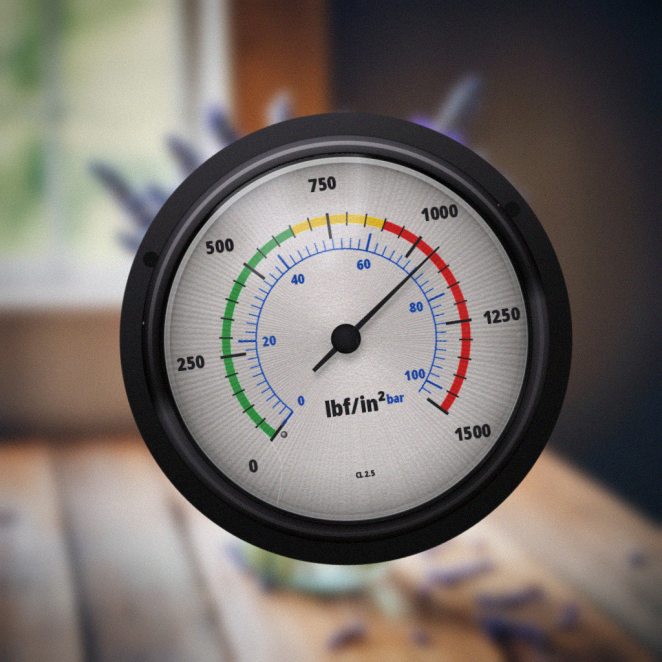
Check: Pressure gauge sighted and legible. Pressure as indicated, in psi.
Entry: 1050 psi
